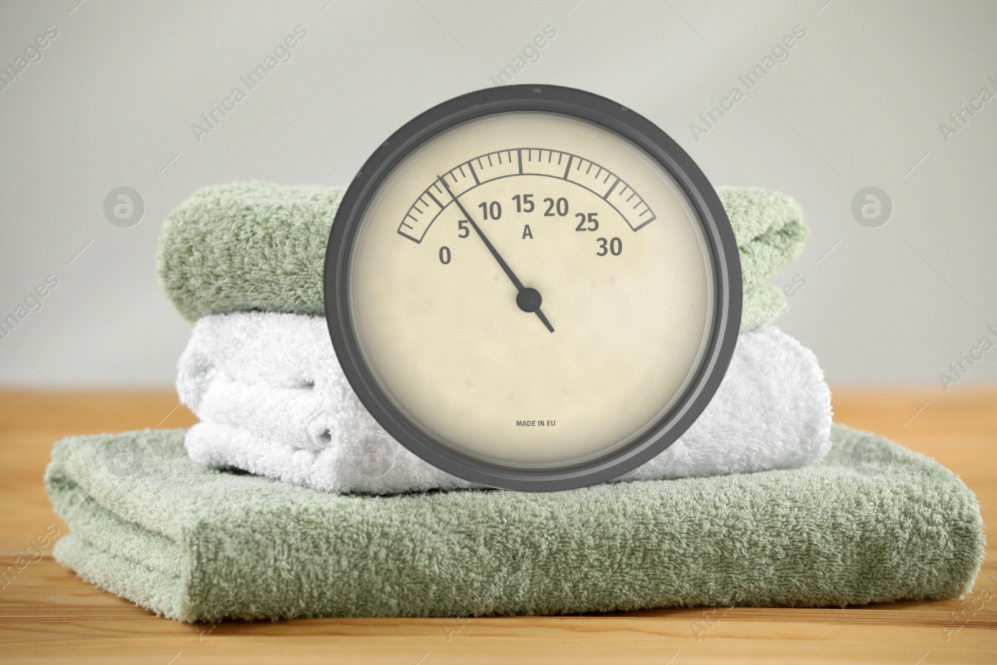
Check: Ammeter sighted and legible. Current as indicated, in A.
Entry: 7 A
